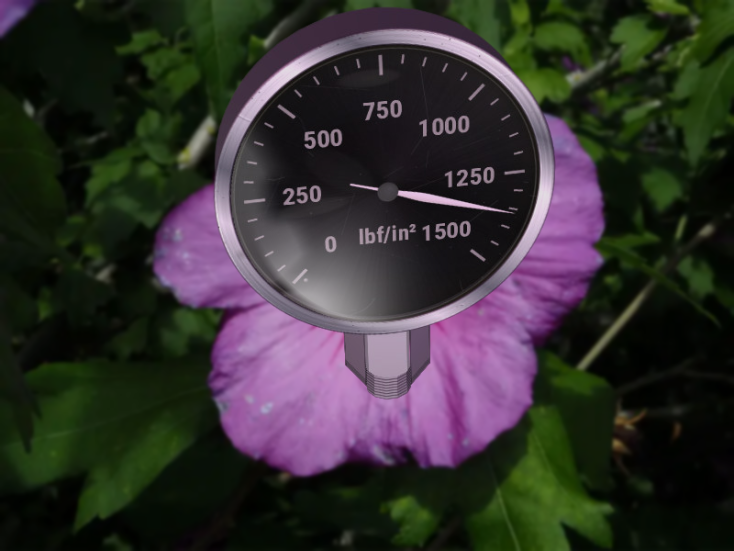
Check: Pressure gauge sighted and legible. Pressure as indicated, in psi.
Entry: 1350 psi
